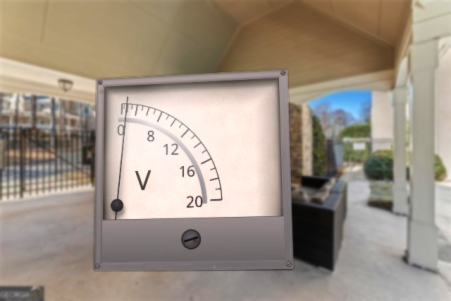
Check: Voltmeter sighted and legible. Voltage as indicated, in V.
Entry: 2 V
